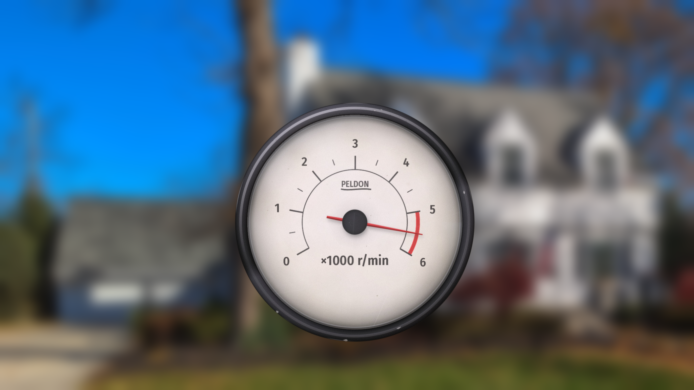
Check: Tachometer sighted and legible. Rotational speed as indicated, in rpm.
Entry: 5500 rpm
